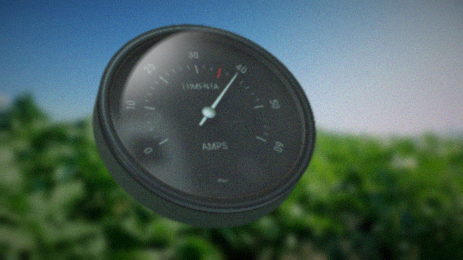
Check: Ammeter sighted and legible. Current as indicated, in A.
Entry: 40 A
